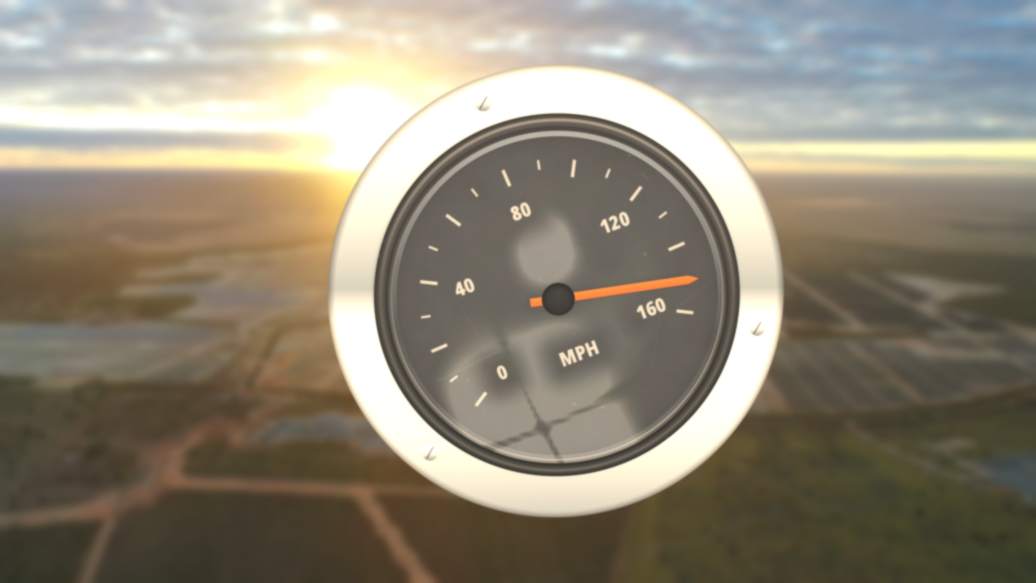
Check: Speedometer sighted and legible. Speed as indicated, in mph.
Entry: 150 mph
